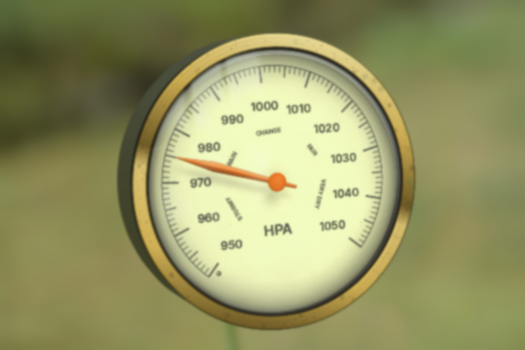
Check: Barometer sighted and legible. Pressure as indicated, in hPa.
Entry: 975 hPa
